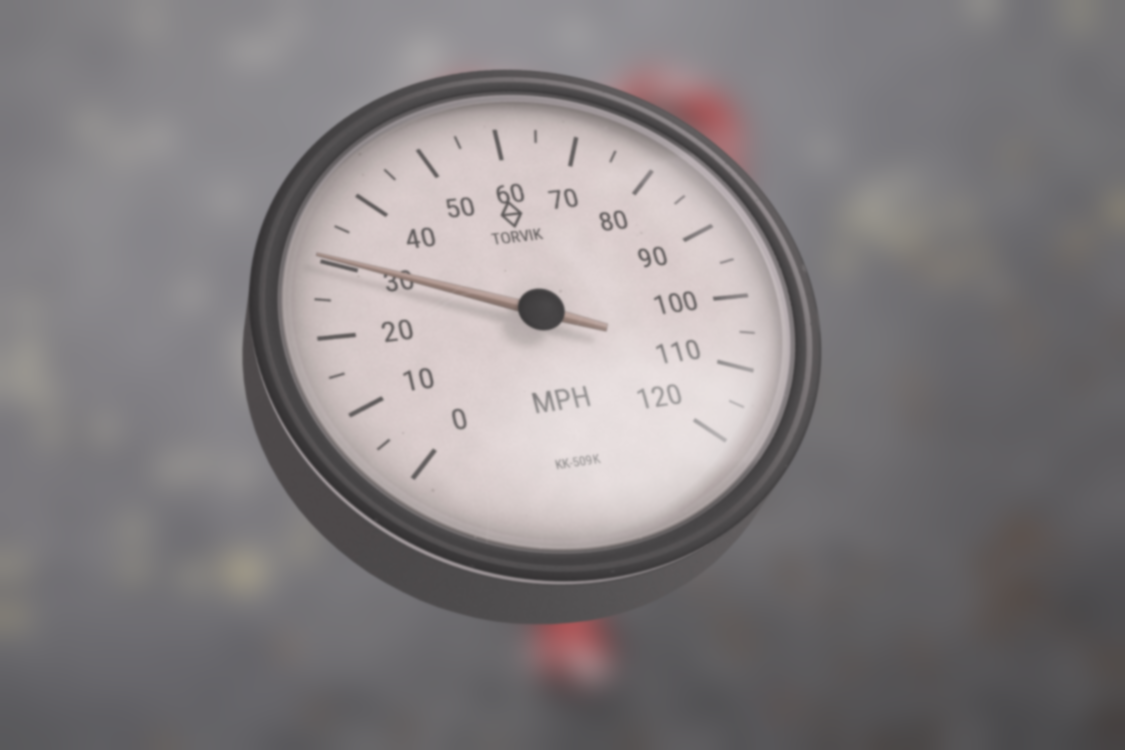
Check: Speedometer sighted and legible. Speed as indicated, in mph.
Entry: 30 mph
